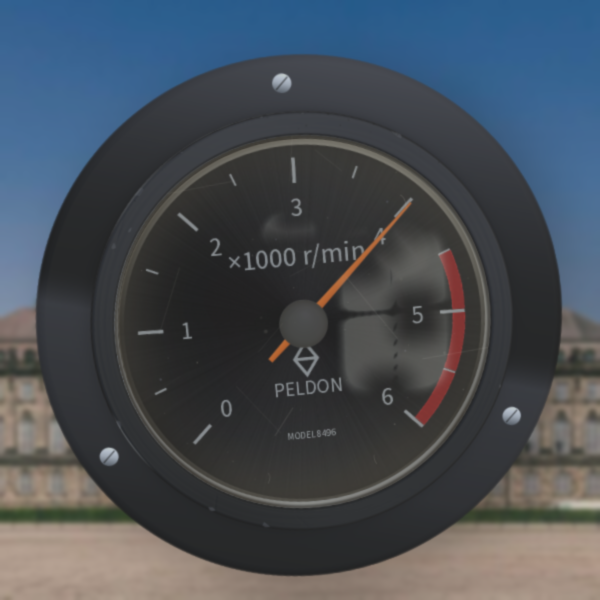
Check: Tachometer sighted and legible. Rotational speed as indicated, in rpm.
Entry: 4000 rpm
